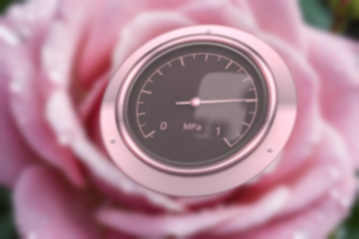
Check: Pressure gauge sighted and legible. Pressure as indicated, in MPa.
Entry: 0.8 MPa
